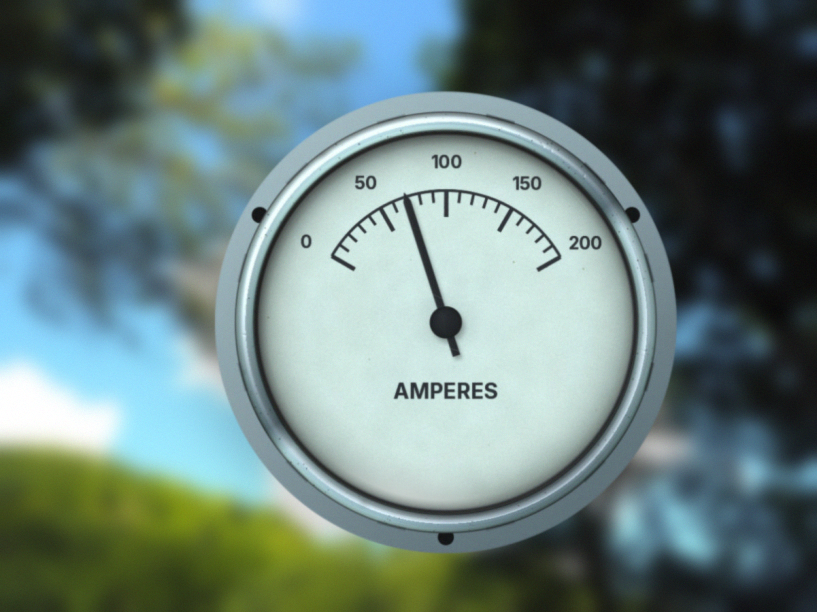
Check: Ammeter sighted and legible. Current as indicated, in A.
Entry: 70 A
